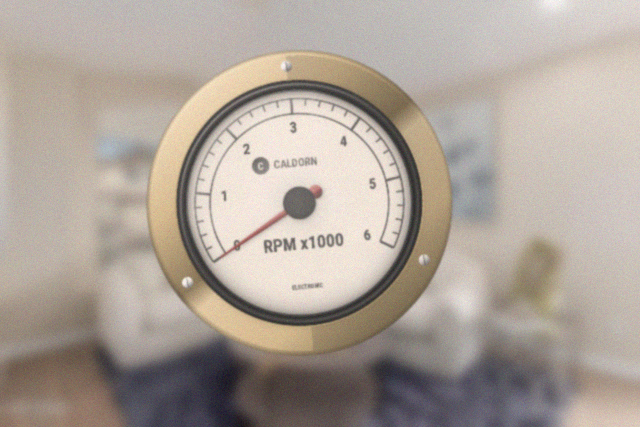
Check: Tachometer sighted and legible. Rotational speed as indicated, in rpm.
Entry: 0 rpm
